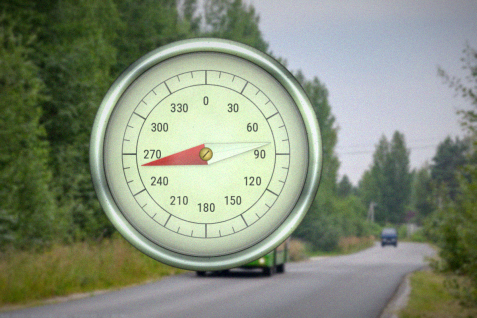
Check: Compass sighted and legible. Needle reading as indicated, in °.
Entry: 260 °
